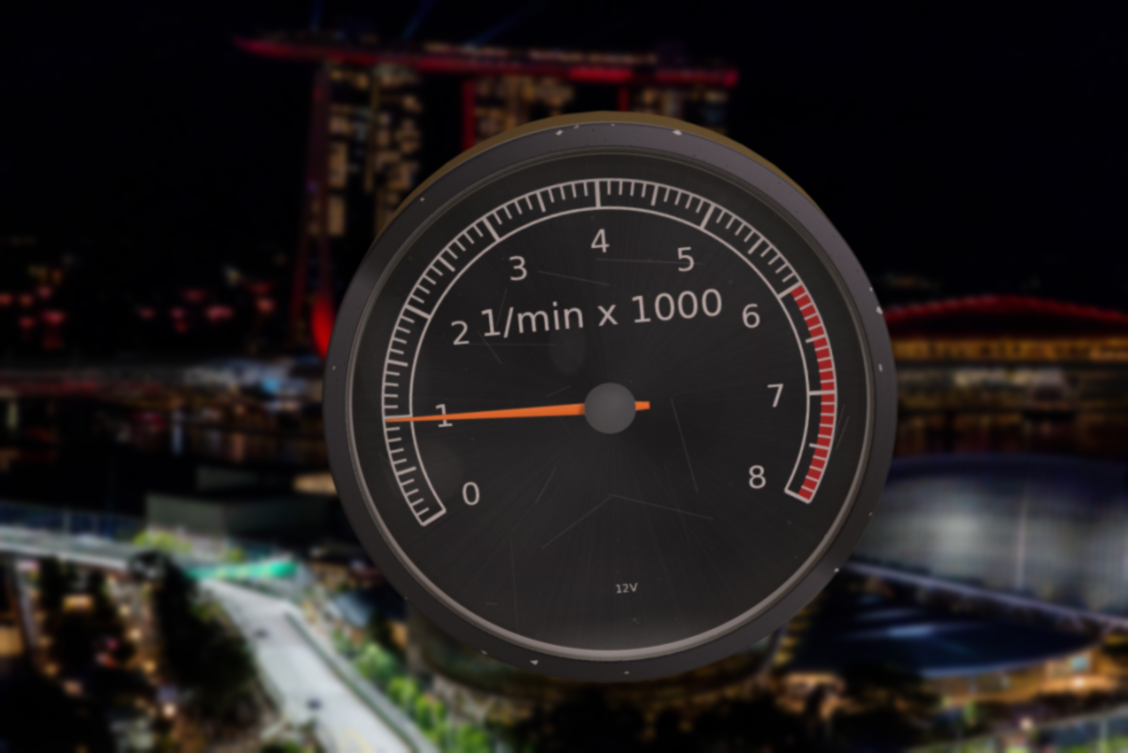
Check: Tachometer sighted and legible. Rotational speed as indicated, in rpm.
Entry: 1000 rpm
